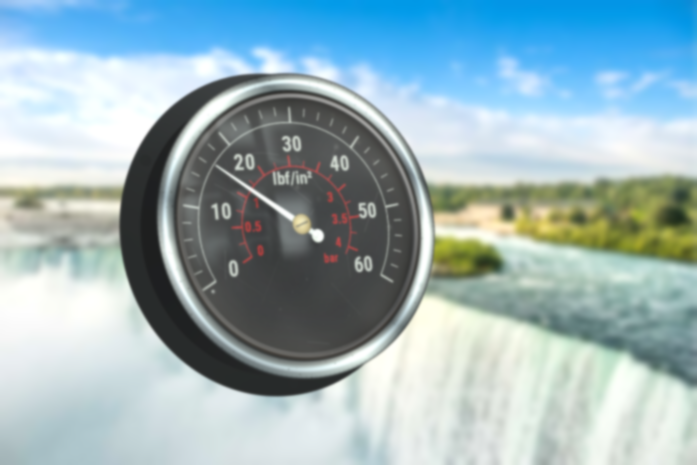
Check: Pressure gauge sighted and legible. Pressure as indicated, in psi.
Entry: 16 psi
